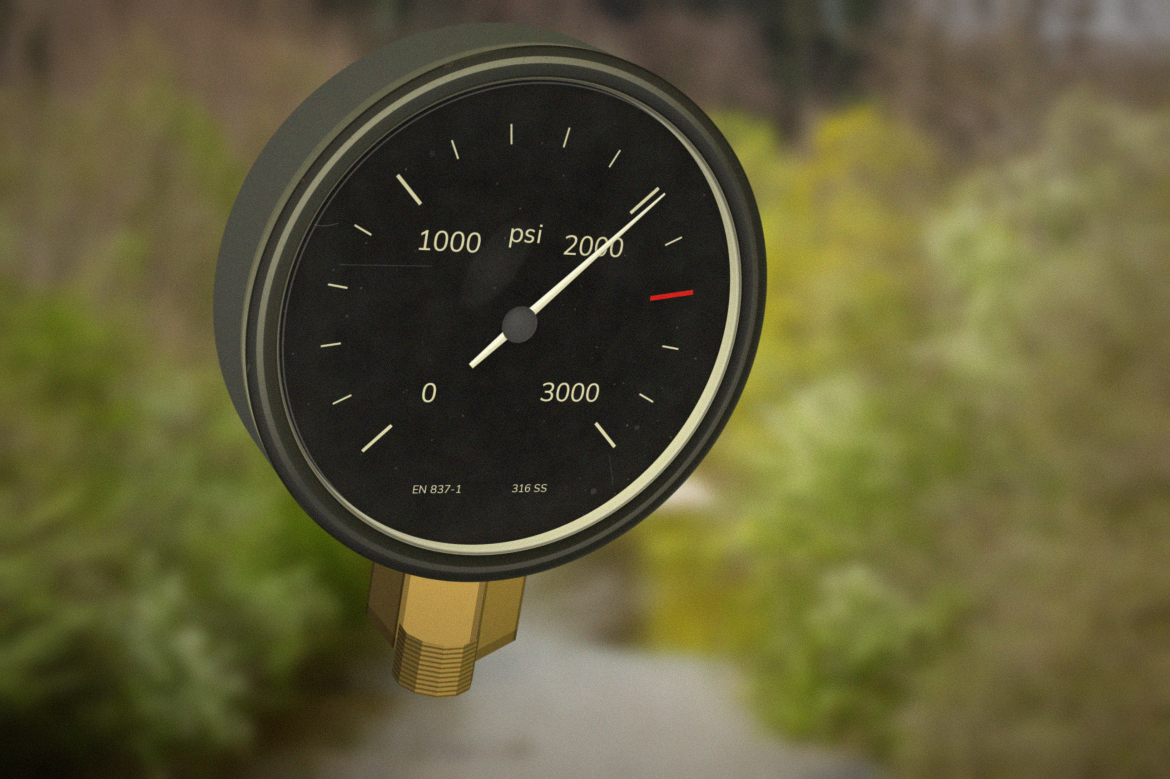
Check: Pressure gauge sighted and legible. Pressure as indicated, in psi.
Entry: 2000 psi
